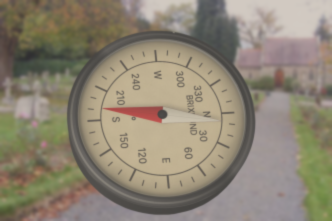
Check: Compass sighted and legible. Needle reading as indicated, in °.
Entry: 190 °
